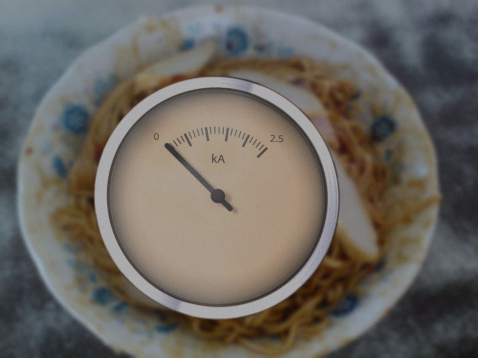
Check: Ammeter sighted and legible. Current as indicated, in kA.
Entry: 0 kA
